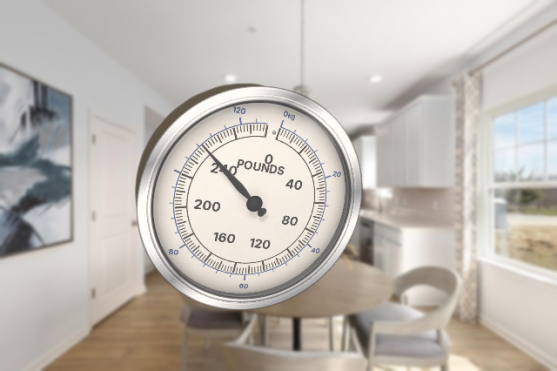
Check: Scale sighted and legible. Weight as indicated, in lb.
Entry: 240 lb
